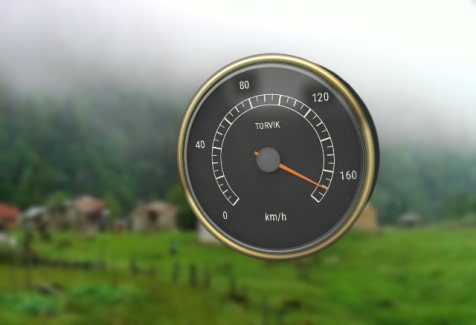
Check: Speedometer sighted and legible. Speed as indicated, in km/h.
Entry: 170 km/h
